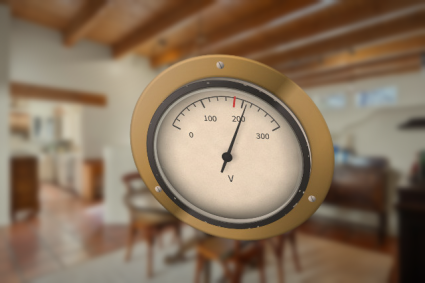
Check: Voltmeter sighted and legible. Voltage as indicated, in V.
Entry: 210 V
